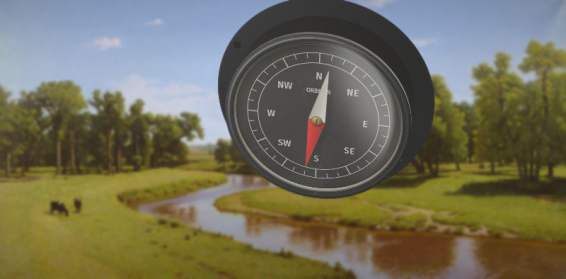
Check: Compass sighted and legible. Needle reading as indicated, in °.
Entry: 190 °
